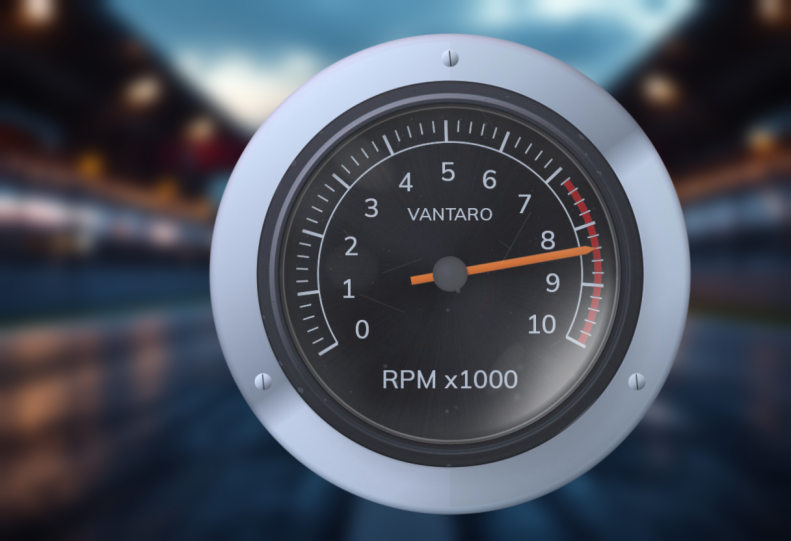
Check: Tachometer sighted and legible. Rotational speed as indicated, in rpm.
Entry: 8400 rpm
